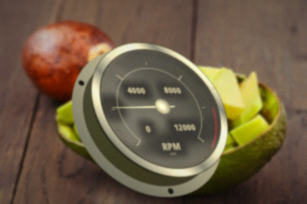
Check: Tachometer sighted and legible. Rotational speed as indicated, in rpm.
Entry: 2000 rpm
